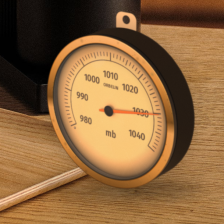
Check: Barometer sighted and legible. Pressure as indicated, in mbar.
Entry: 1030 mbar
